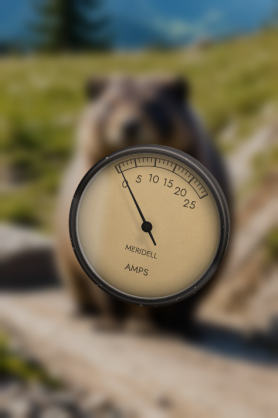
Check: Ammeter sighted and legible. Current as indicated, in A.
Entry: 1 A
